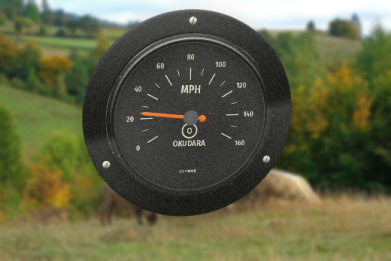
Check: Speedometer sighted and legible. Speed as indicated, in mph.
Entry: 25 mph
